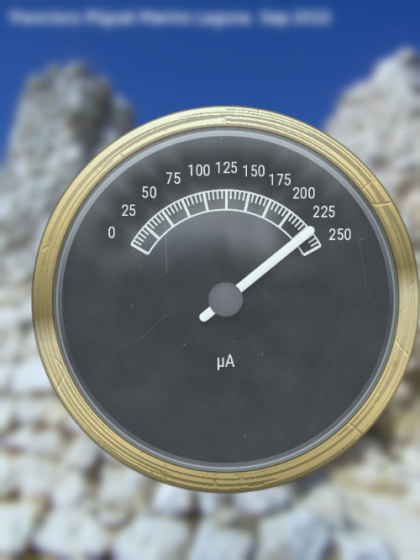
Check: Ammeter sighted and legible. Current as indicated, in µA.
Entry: 230 µA
